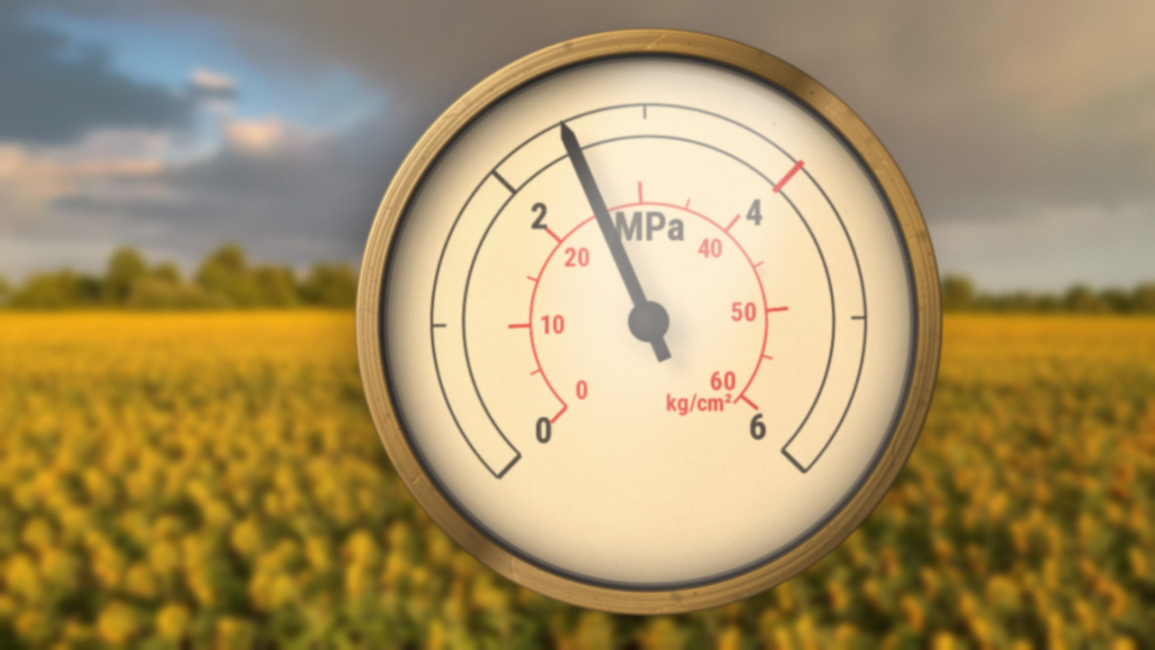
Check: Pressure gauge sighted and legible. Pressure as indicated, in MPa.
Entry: 2.5 MPa
